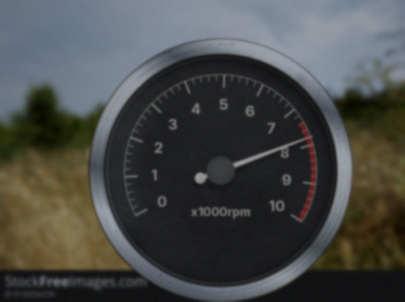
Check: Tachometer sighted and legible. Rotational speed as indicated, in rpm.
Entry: 7800 rpm
